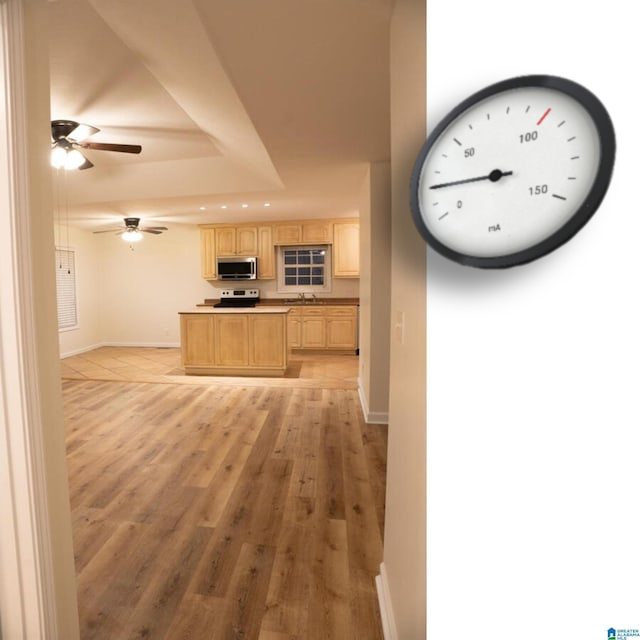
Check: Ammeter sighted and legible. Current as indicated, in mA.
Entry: 20 mA
